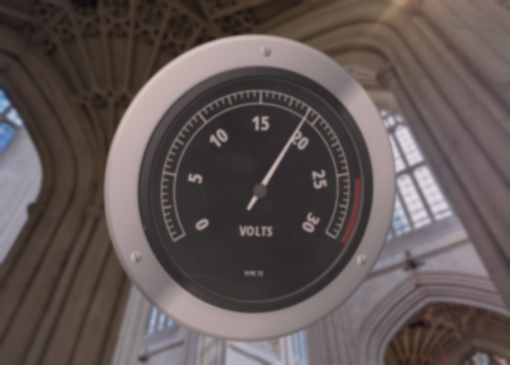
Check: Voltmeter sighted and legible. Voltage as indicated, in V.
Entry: 19 V
